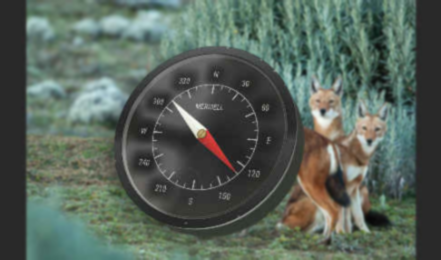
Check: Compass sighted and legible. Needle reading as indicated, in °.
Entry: 130 °
